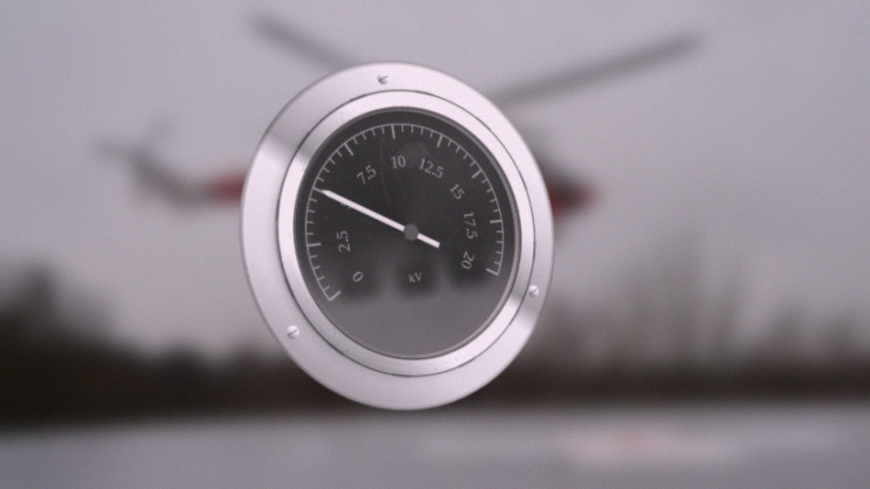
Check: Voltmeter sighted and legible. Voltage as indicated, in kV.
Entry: 5 kV
